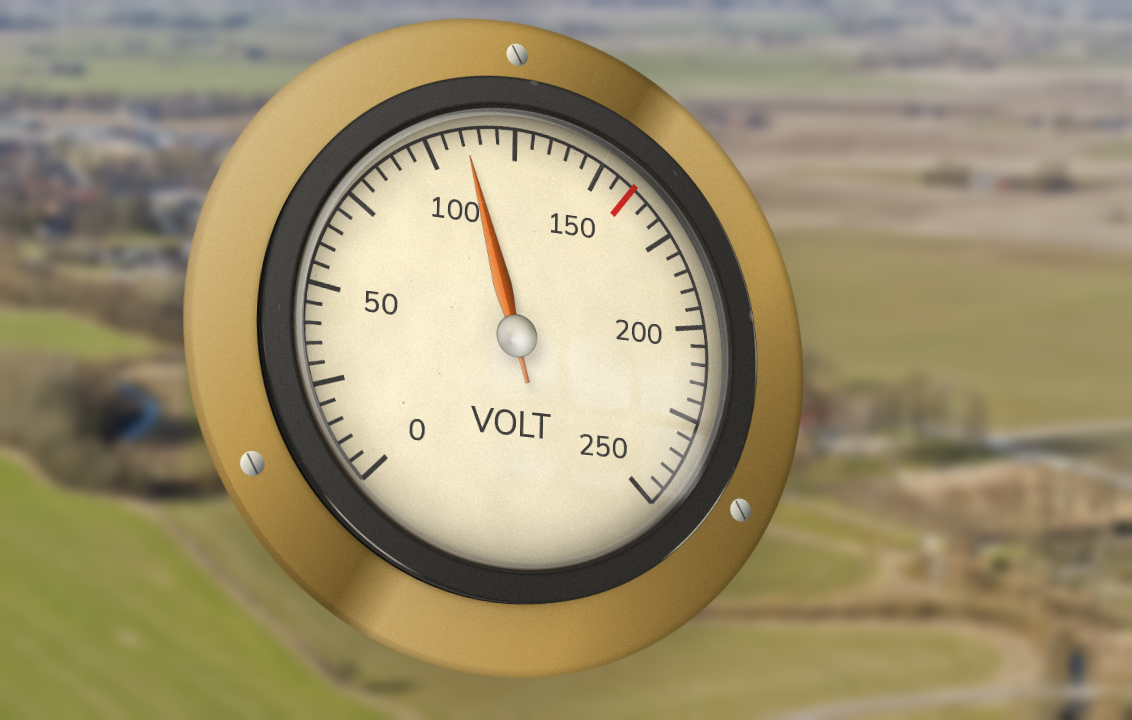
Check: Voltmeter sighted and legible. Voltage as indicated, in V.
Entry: 110 V
